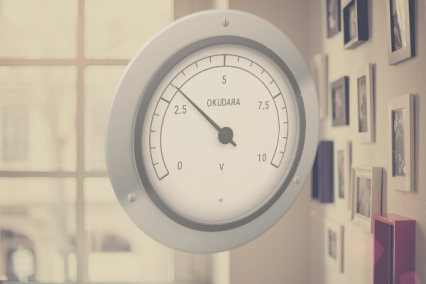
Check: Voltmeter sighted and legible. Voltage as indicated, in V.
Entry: 3 V
